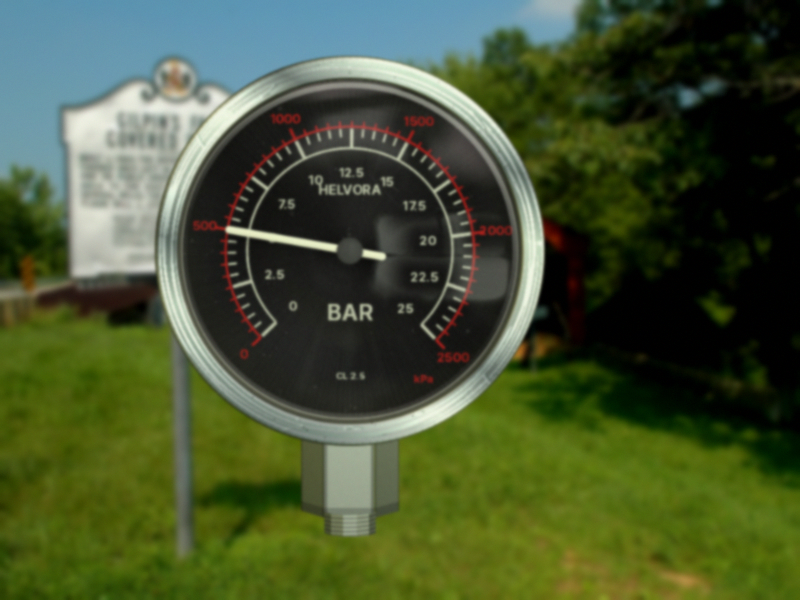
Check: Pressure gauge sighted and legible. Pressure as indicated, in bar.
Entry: 5 bar
